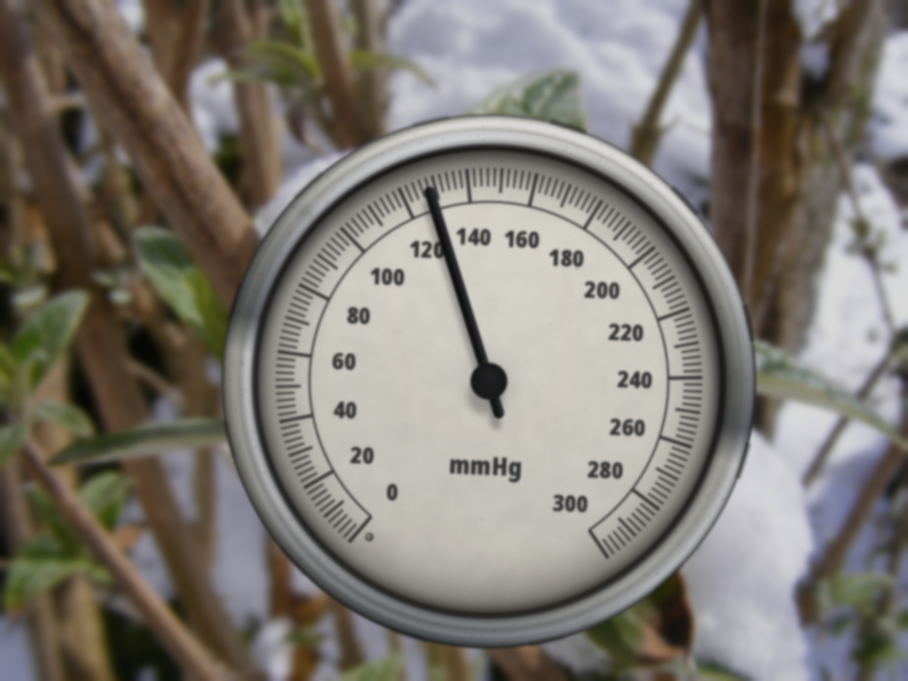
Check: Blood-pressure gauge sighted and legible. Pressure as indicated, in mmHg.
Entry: 128 mmHg
